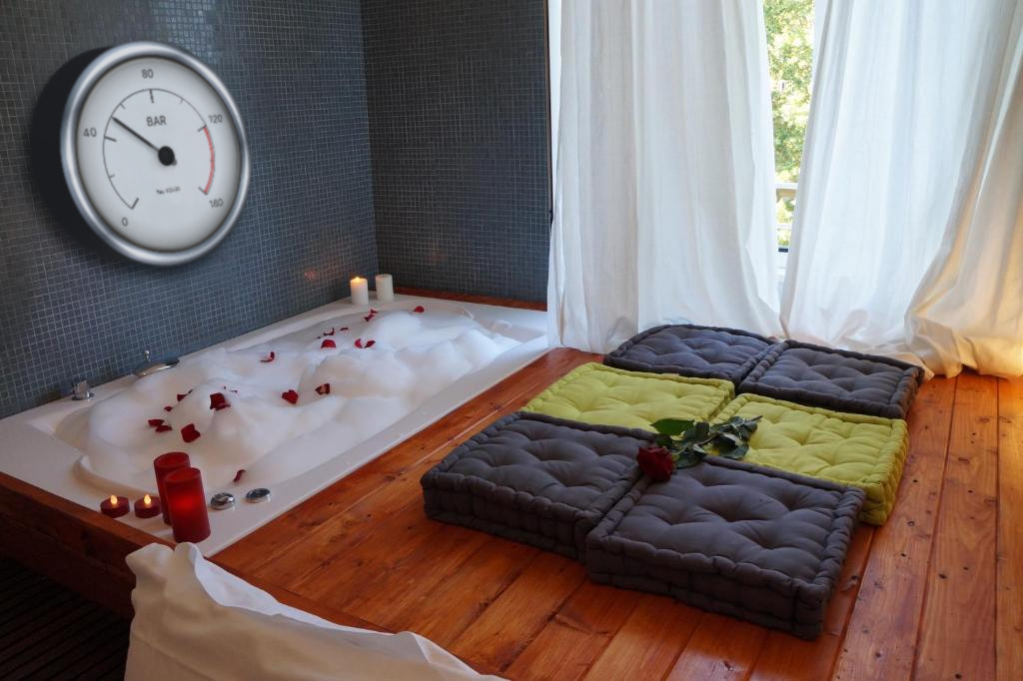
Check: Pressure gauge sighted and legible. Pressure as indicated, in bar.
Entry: 50 bar
